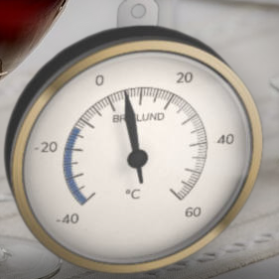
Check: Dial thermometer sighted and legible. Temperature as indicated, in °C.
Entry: 5 °C
